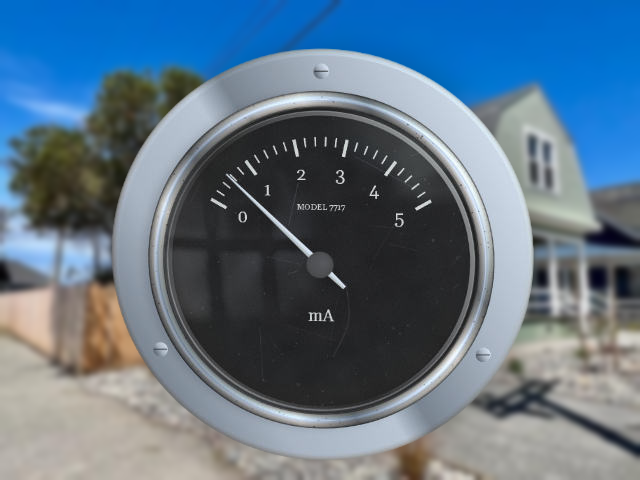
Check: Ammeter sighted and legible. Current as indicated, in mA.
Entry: 0.6 mA
